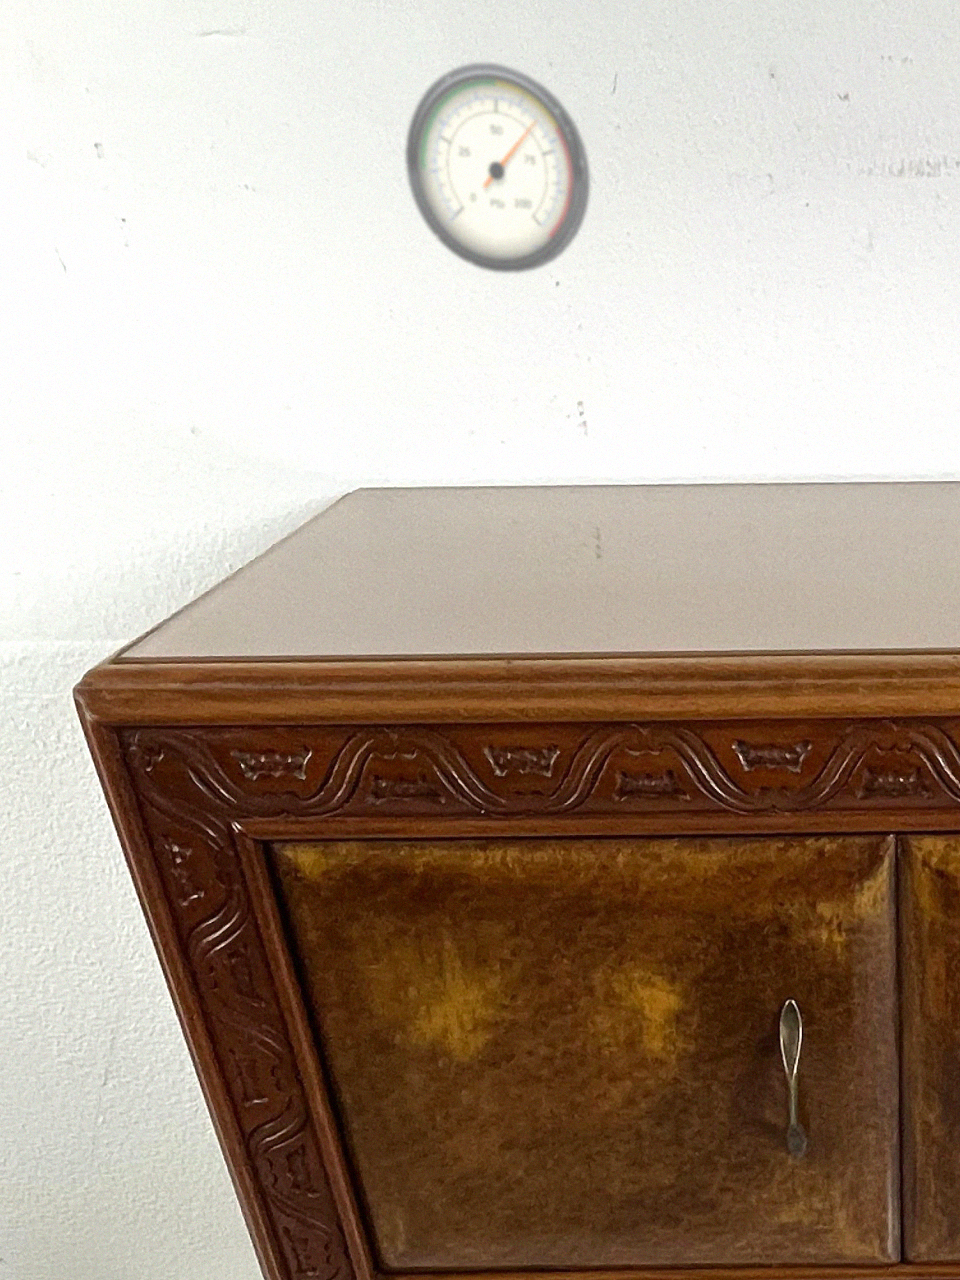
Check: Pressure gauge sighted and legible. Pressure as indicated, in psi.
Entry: 65 psi
